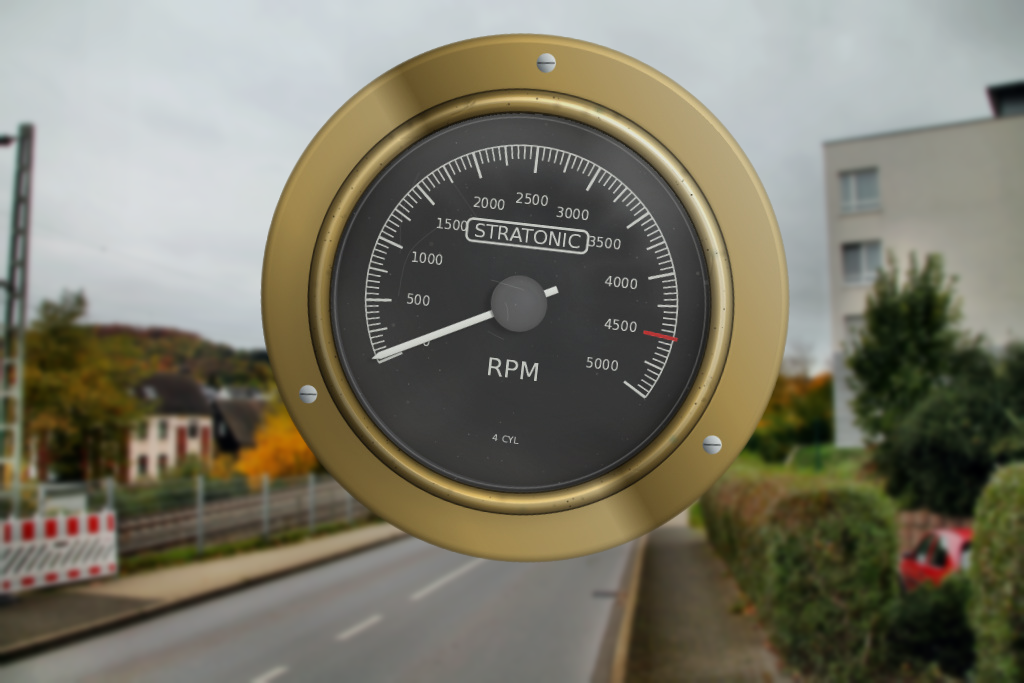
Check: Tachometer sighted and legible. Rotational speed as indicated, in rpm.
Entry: 50 rpm
